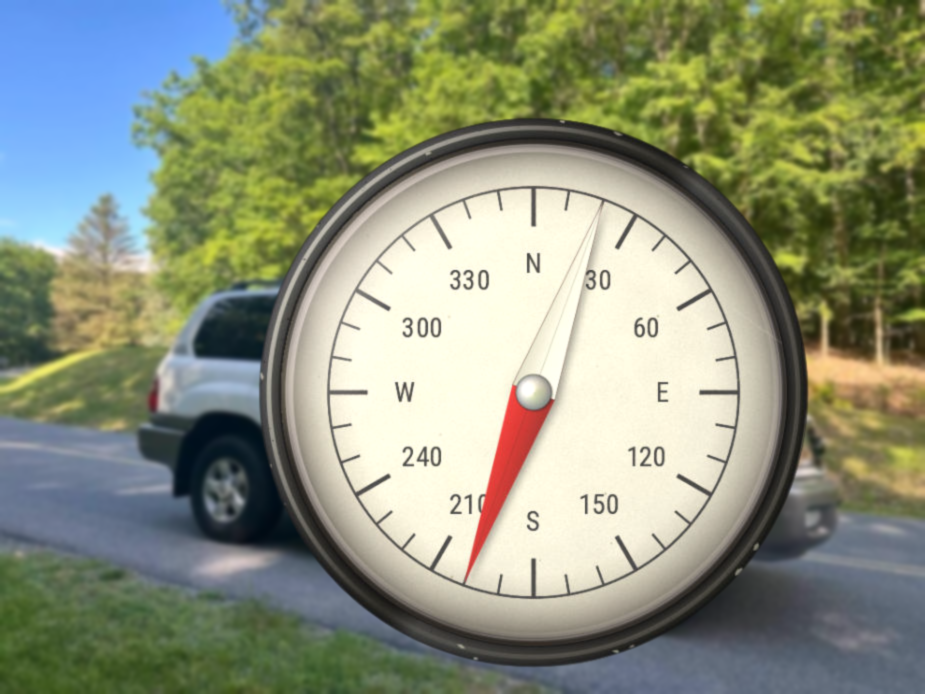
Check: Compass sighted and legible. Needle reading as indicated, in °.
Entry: 200 °
